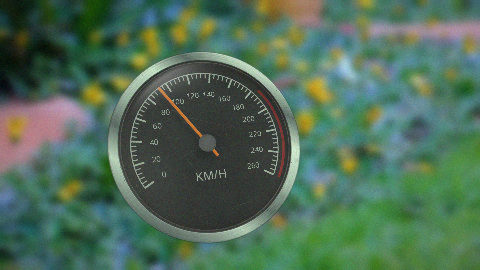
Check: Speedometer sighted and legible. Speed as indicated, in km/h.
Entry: 92 km/h
